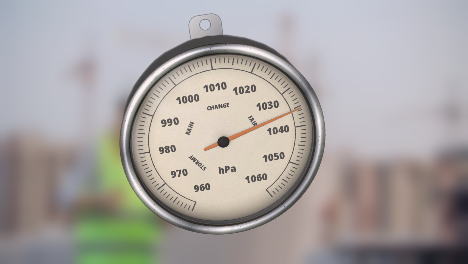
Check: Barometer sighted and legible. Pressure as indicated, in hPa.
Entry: 1035 hPa
